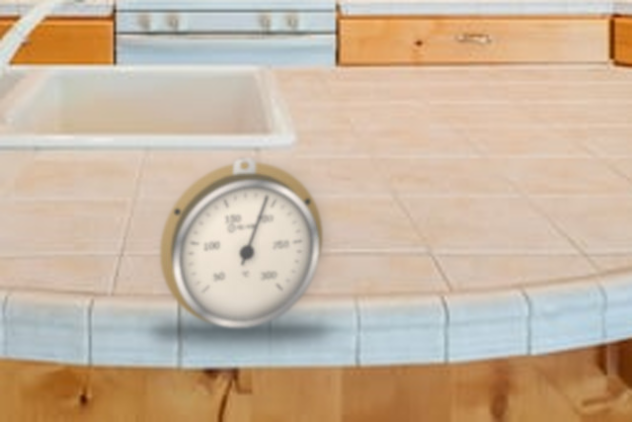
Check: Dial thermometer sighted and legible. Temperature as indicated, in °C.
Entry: 190 °C
